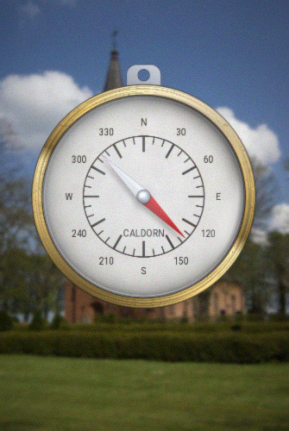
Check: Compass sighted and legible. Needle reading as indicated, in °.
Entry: 135 °
